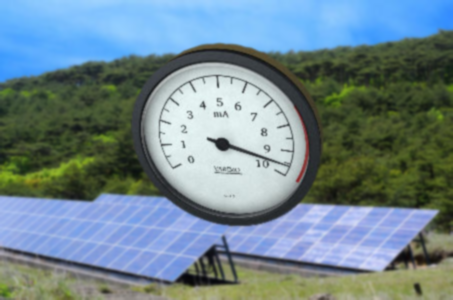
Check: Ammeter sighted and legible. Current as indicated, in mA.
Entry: 9.5 mA
